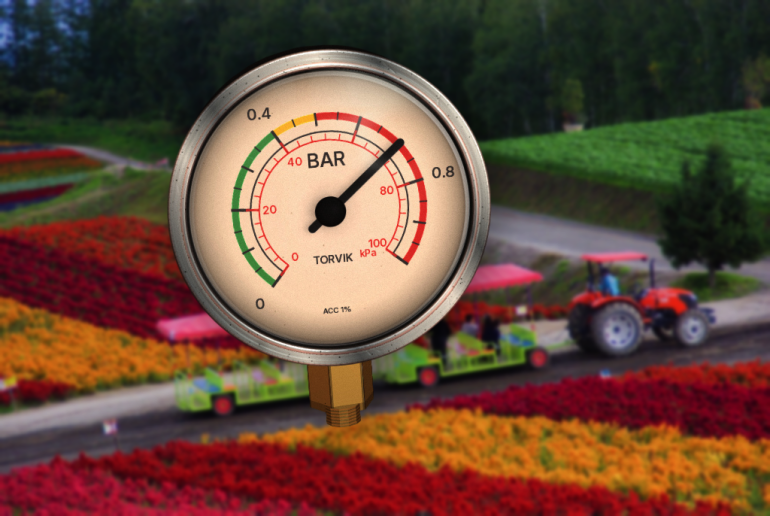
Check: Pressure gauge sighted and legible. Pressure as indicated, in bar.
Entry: 0.7 bar
